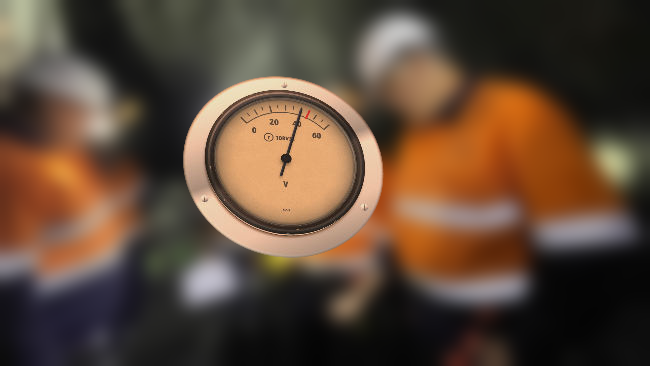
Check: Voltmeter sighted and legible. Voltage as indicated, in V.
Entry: 40 V
